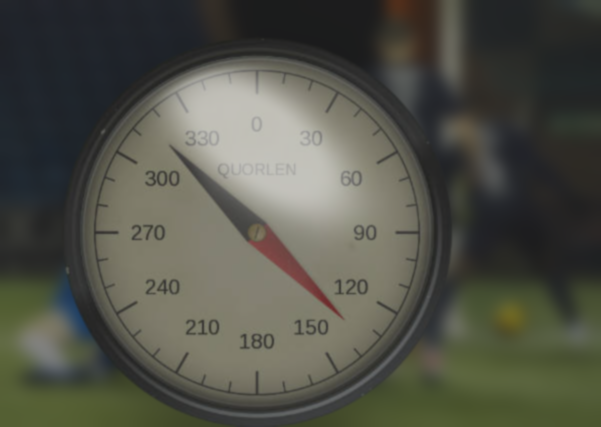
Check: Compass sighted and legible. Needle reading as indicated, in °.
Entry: 135 °
